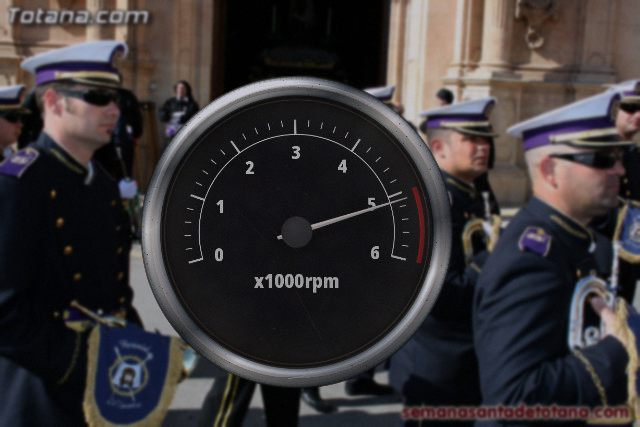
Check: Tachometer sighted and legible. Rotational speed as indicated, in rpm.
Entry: 5100 rpm
